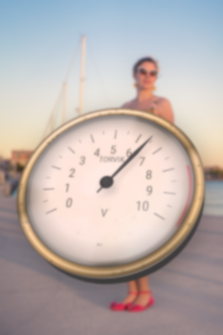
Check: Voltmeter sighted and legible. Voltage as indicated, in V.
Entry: 6.5 V
